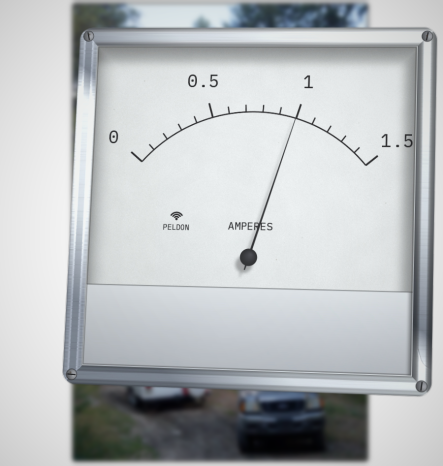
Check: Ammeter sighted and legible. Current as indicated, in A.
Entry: 1 A
